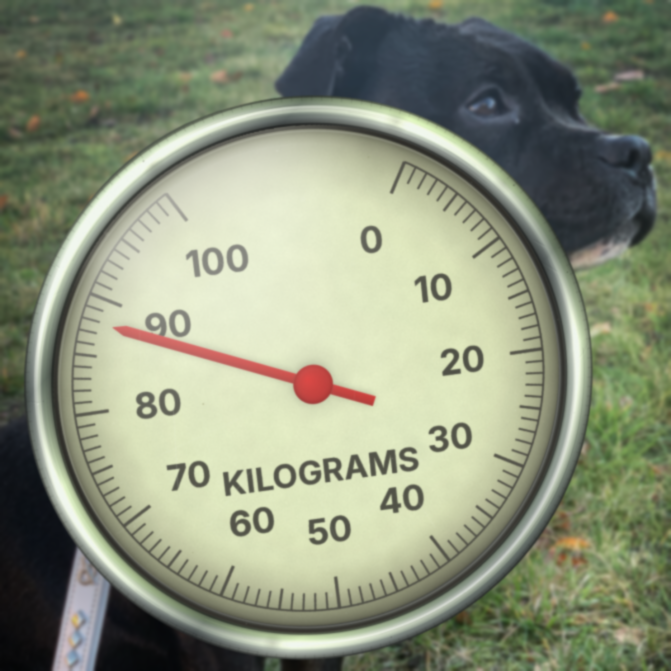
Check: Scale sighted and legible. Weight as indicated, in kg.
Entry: 88 kg
